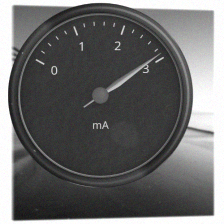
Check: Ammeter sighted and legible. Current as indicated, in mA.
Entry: 2.9 mA
